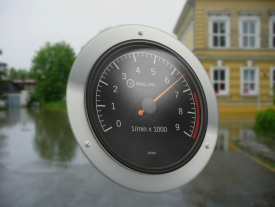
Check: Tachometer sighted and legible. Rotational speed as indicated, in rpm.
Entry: 6400 rpm
